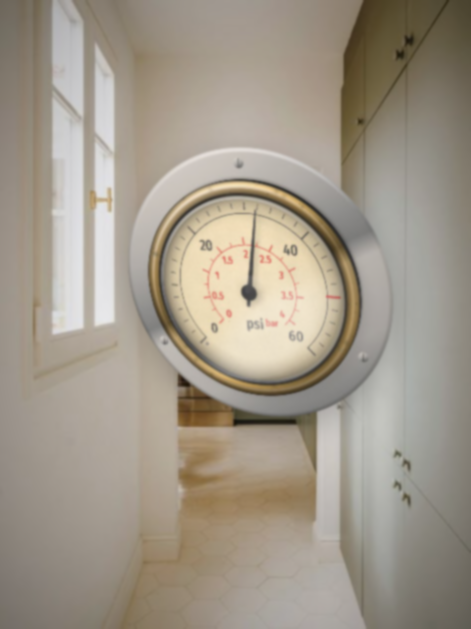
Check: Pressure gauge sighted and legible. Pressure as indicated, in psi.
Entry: 32 psi
